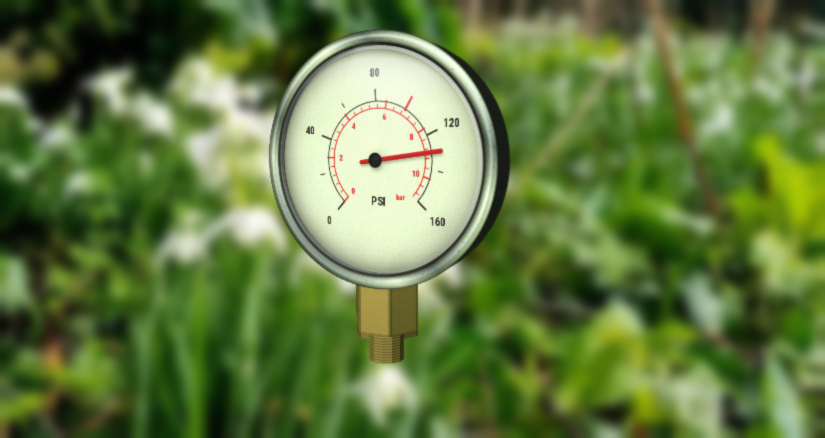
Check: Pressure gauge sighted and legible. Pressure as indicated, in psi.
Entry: 130 psi
